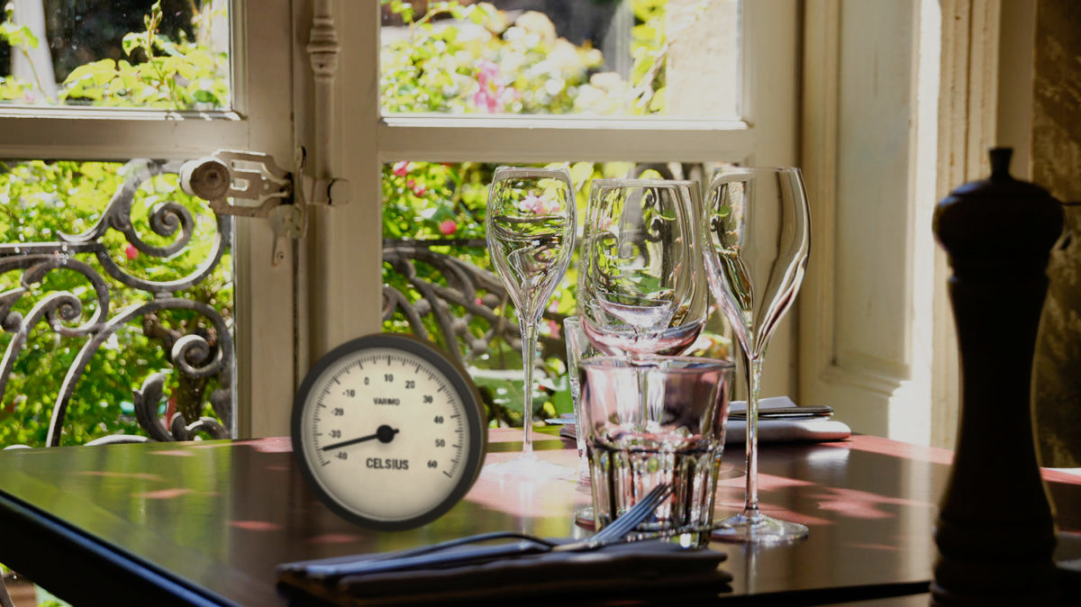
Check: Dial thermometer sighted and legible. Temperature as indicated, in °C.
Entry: -35 °C
